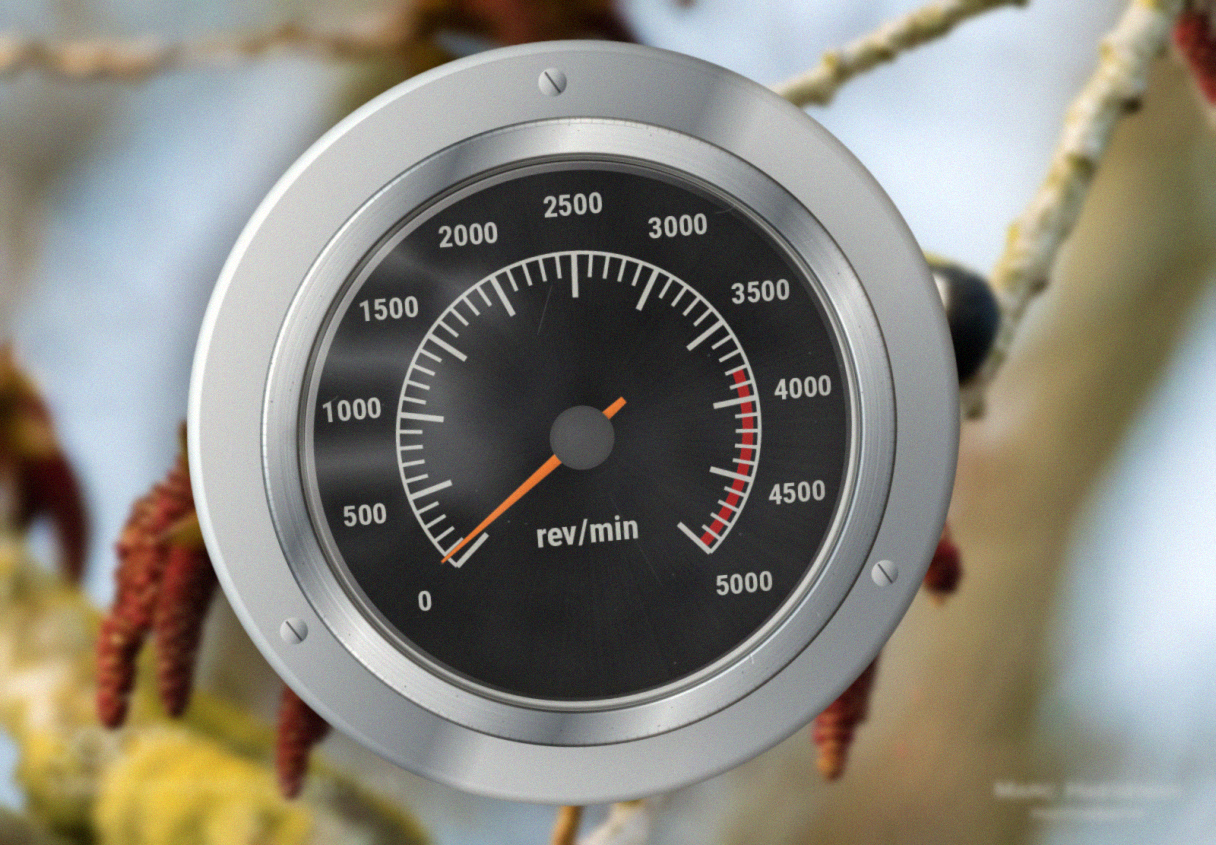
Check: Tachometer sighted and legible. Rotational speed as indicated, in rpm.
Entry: 100 rpm
